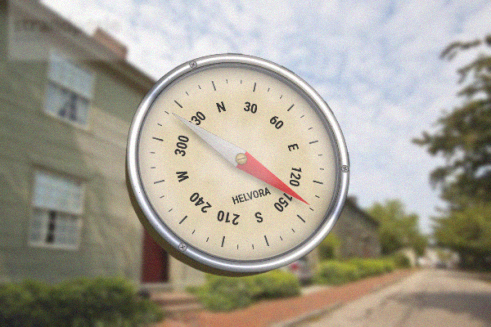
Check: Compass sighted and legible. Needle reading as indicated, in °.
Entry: 140 °
